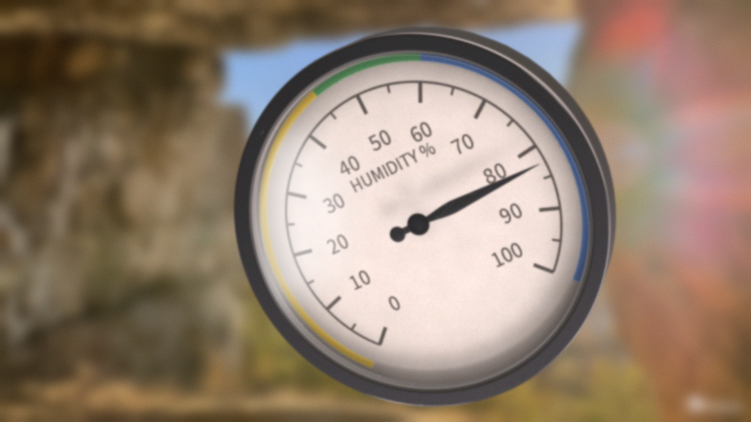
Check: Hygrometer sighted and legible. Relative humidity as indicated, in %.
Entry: 82.5 %
